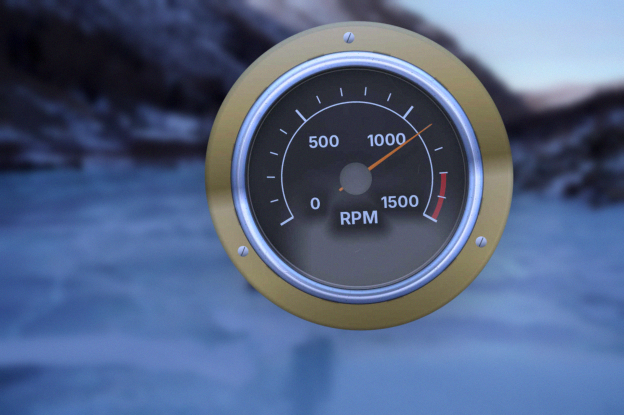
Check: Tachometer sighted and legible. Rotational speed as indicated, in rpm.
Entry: 1100 rpm
